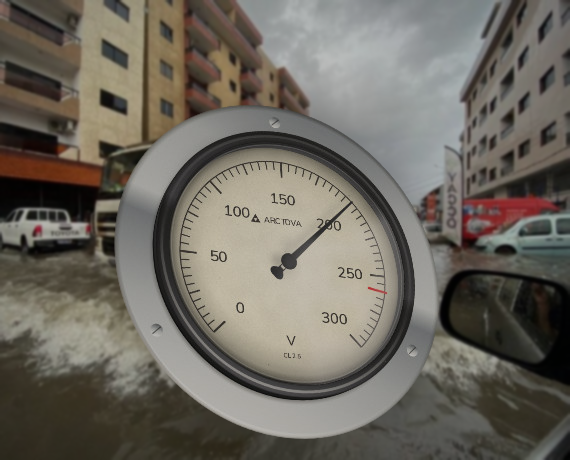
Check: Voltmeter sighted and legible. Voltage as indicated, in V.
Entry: 200 V
